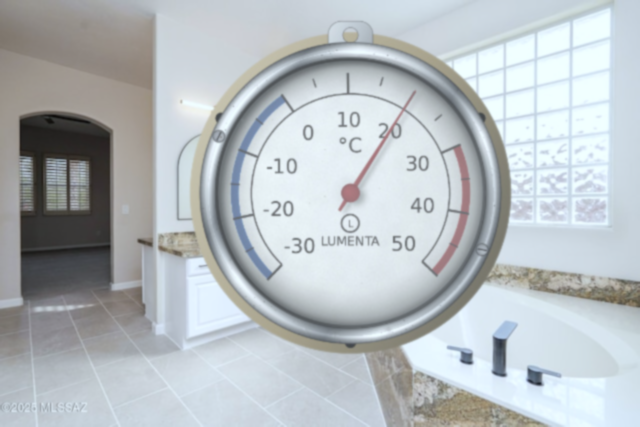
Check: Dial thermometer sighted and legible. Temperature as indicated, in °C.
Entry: 20 °C
